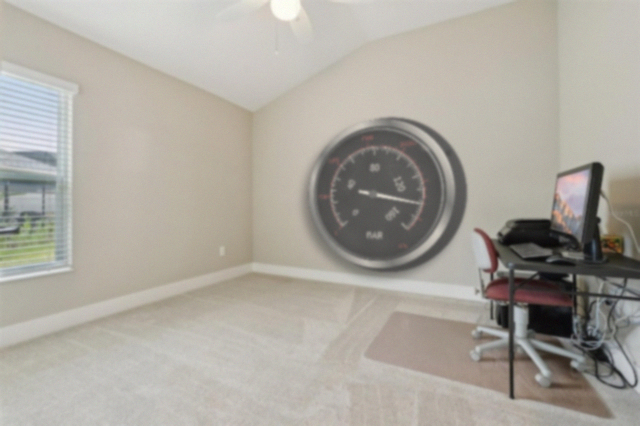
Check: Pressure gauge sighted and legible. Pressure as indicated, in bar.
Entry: 140 bar
